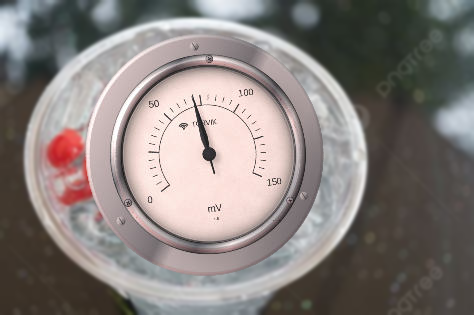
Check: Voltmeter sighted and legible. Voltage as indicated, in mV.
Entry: 70 mV
